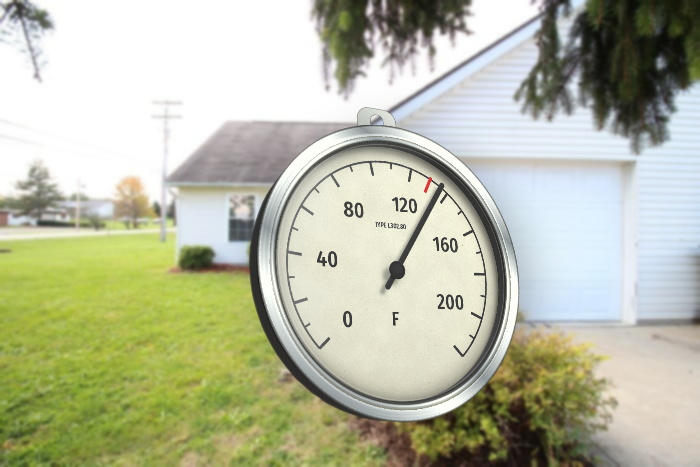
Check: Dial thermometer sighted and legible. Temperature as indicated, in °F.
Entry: 135 °F
